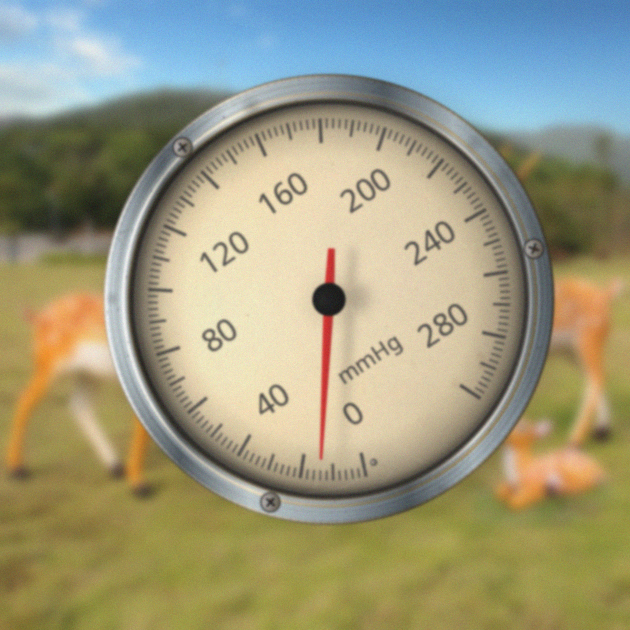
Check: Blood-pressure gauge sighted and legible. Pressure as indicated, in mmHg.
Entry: 14 mmHg
